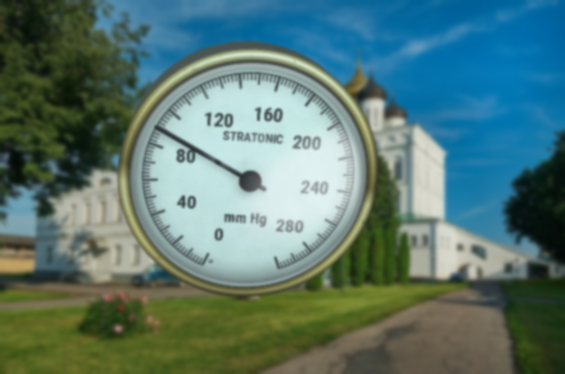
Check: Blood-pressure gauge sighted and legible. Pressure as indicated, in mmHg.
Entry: 90 mmHg
